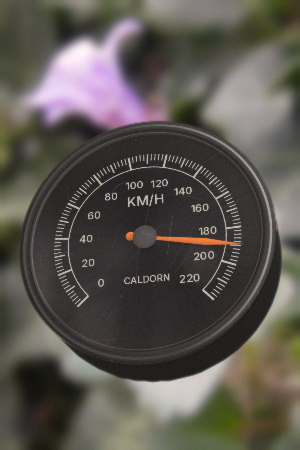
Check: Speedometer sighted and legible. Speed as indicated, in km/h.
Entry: 190 km/h
